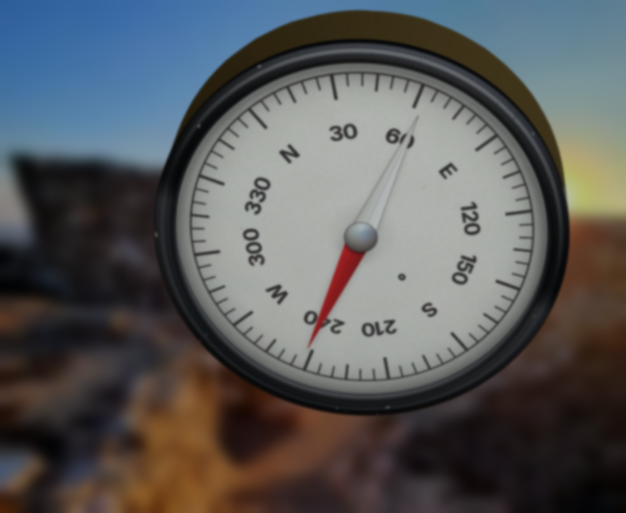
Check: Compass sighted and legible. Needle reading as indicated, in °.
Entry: 242.5 °
